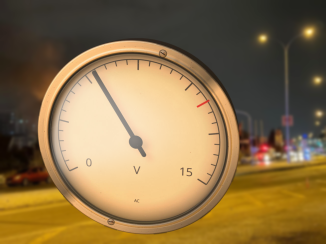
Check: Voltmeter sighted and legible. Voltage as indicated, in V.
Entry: 5.5 V
